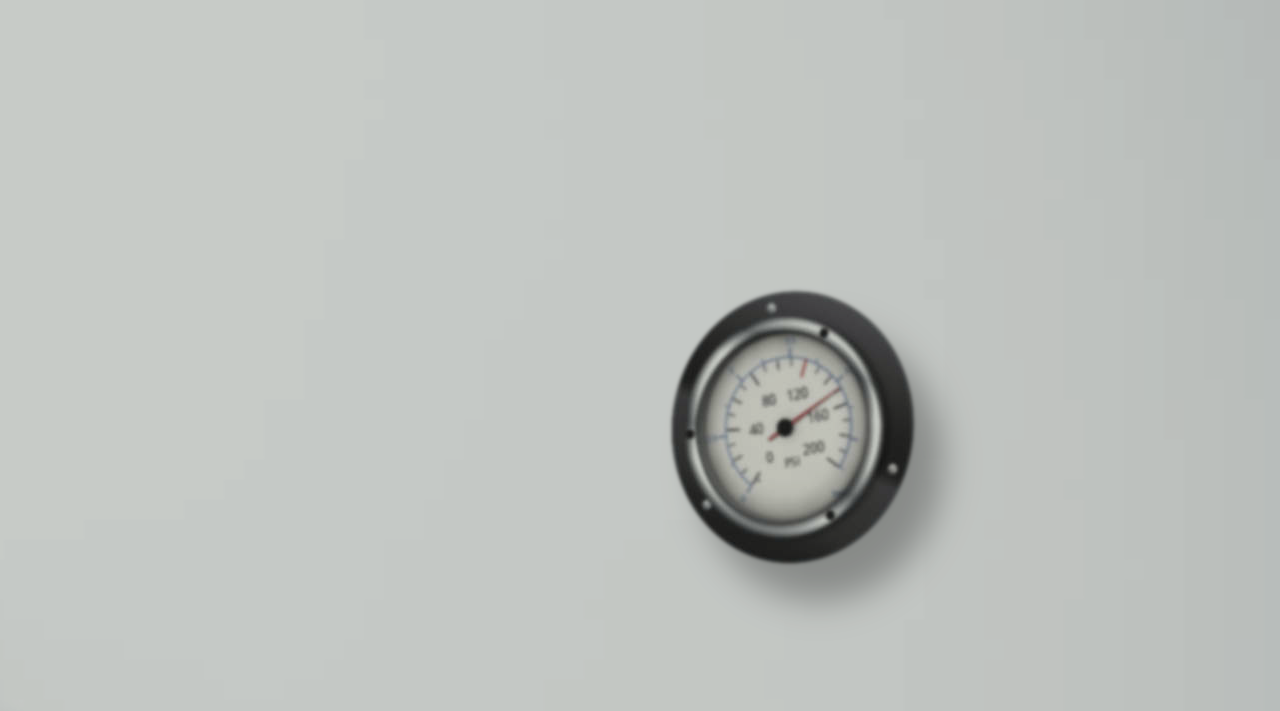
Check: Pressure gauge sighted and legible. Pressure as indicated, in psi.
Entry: 150 psi
